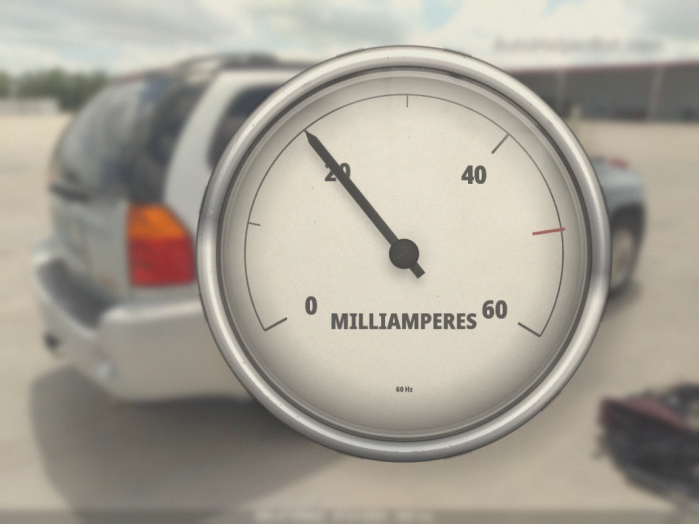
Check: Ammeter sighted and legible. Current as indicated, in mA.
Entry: 20 mA
